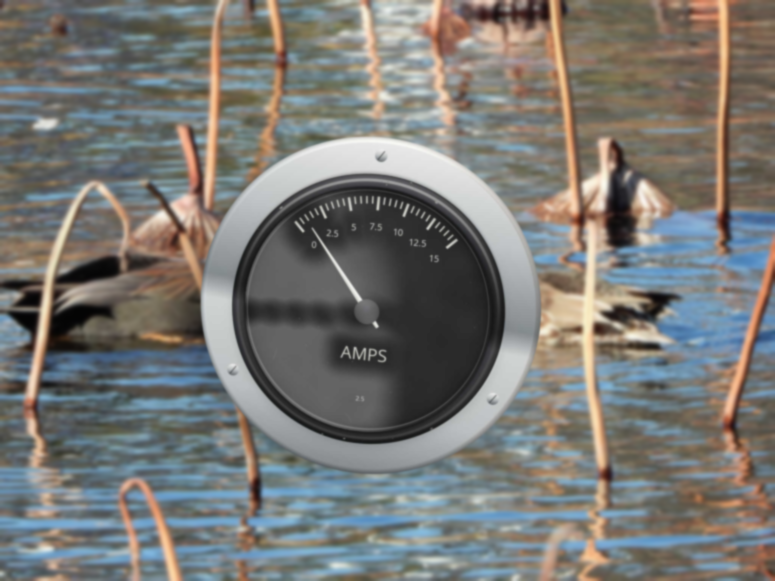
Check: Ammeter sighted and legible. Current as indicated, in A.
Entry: 1 A
